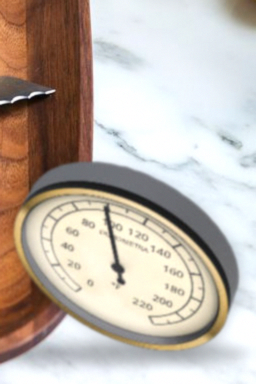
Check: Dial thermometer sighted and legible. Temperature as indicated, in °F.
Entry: 100 °F
